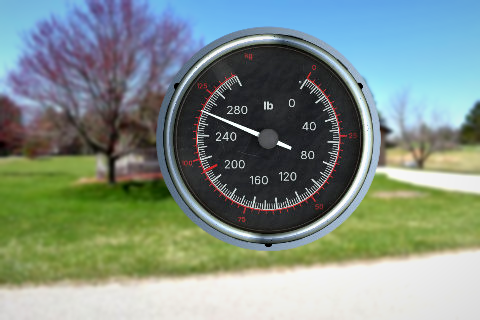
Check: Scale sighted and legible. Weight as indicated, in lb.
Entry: 260 lb
